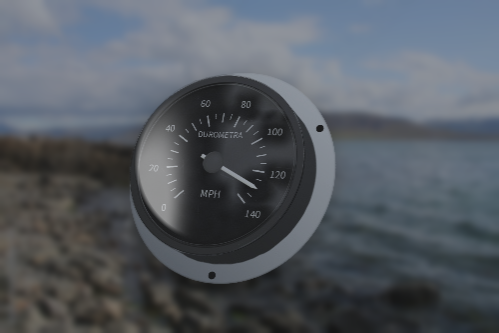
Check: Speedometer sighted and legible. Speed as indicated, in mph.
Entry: 130 mph
